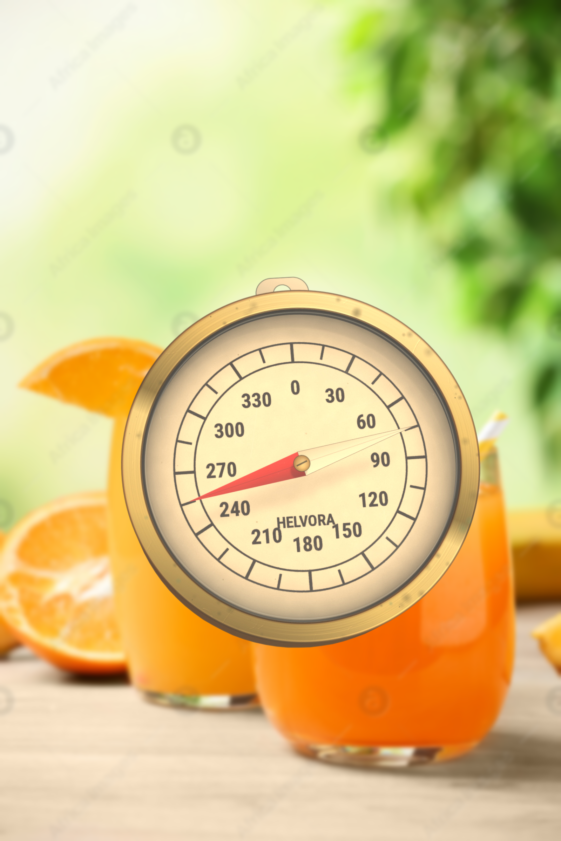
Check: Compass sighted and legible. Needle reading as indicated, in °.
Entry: 255 °
